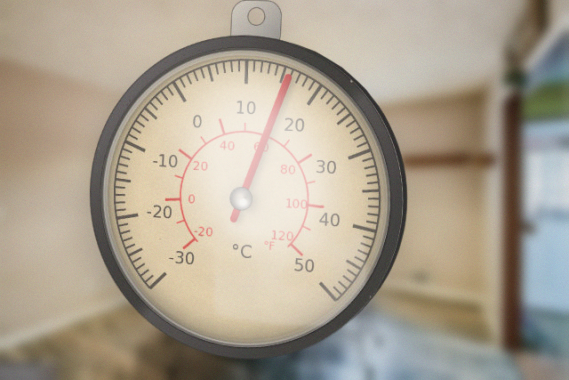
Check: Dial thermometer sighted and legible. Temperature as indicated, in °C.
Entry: 16 °C
